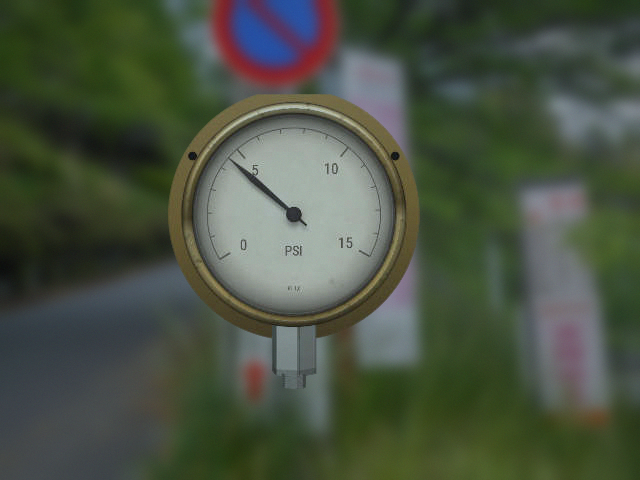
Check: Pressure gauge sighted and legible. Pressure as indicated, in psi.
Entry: 4.5 psi
